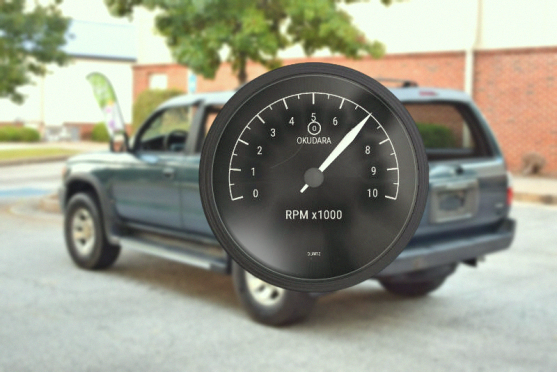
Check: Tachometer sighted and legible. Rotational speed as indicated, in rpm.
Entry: 7000 rpm
